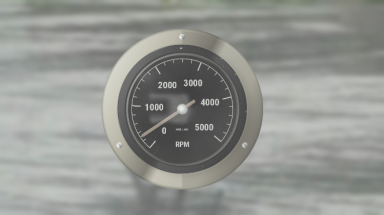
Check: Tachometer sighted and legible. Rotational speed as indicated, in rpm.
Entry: 300 rpm
